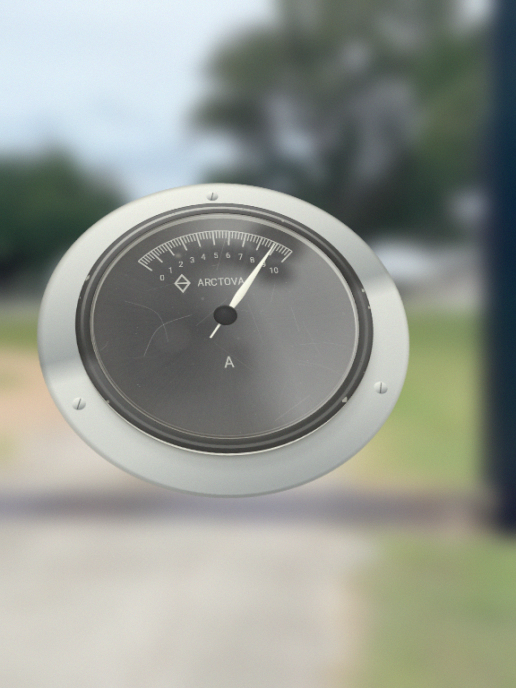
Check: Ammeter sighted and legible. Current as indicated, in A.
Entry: 9 A
